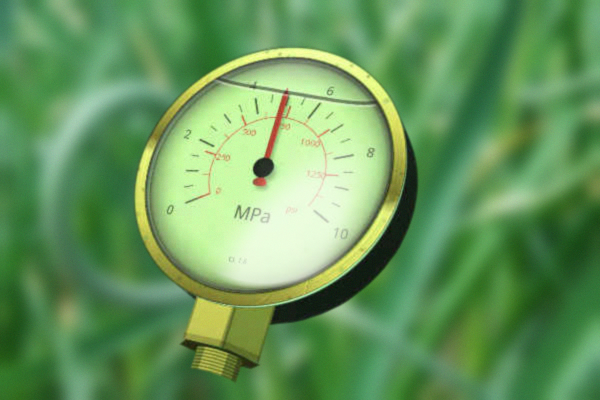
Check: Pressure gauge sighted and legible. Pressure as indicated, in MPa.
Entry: 5 MPa
